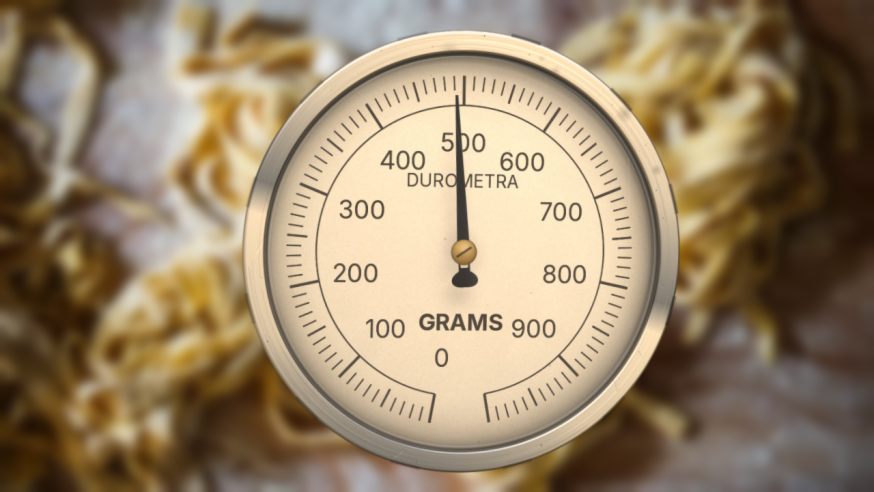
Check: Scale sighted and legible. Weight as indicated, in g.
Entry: 490 g
